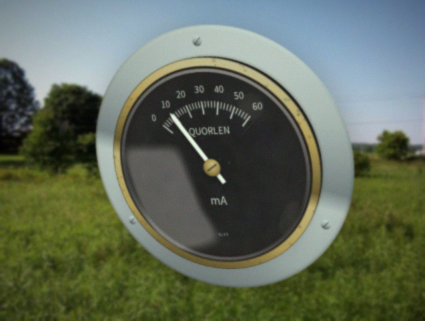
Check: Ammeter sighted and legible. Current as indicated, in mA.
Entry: 10 mA
